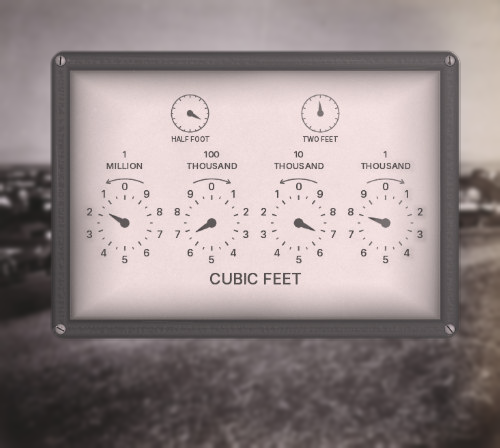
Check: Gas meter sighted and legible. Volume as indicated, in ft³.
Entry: 166800 ft³
